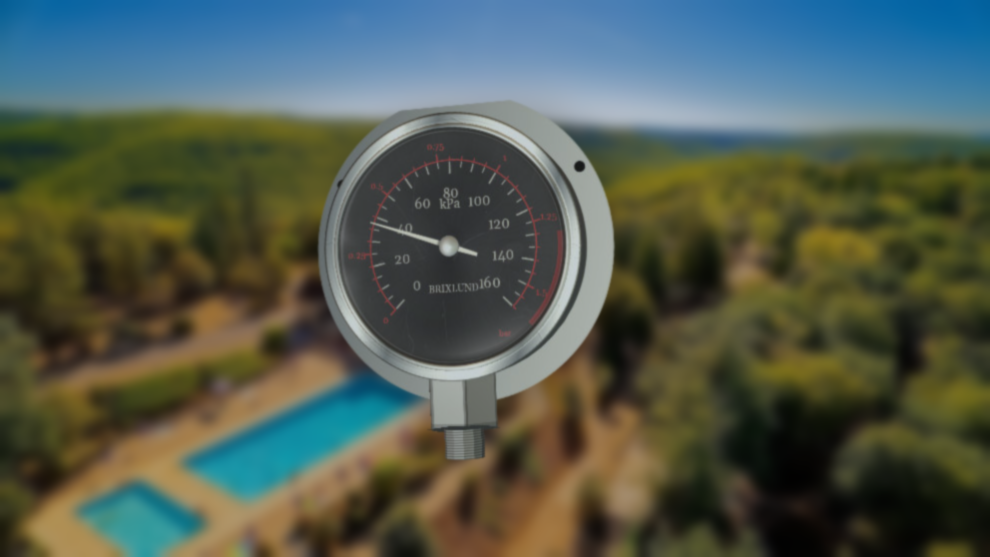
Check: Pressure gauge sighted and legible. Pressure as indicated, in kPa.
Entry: 37.5 kPa
